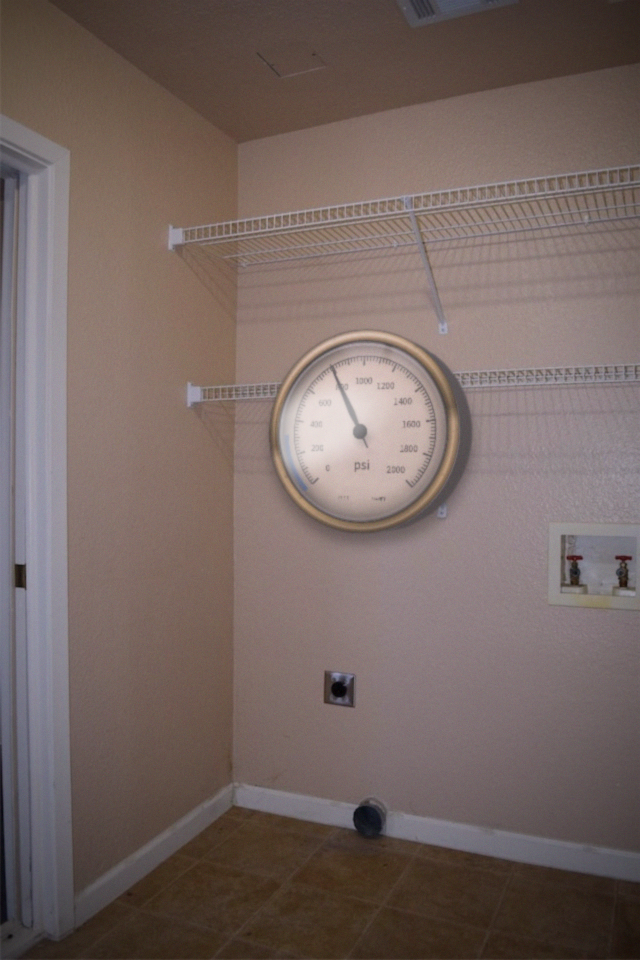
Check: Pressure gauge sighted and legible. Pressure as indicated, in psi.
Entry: 800 psi
